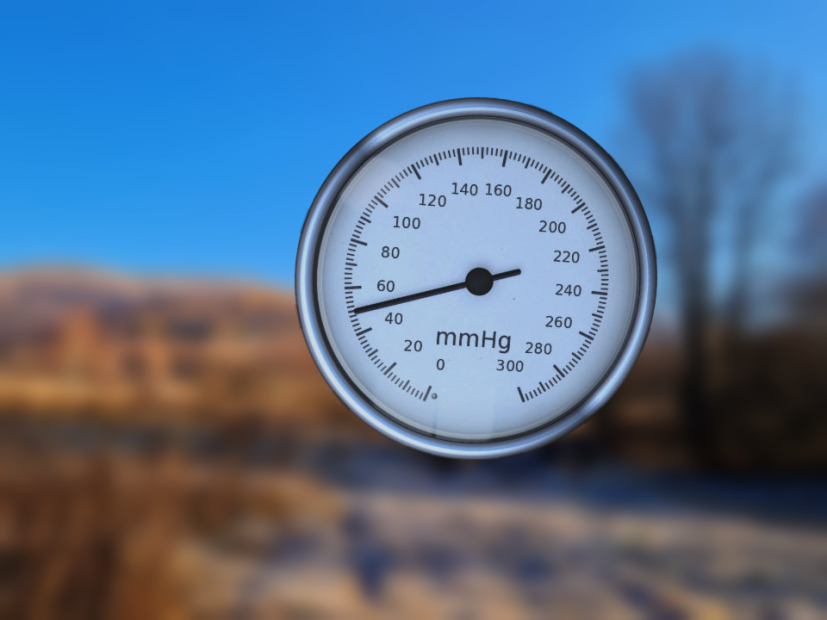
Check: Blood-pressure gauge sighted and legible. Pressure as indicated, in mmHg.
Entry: 50 mmHg
